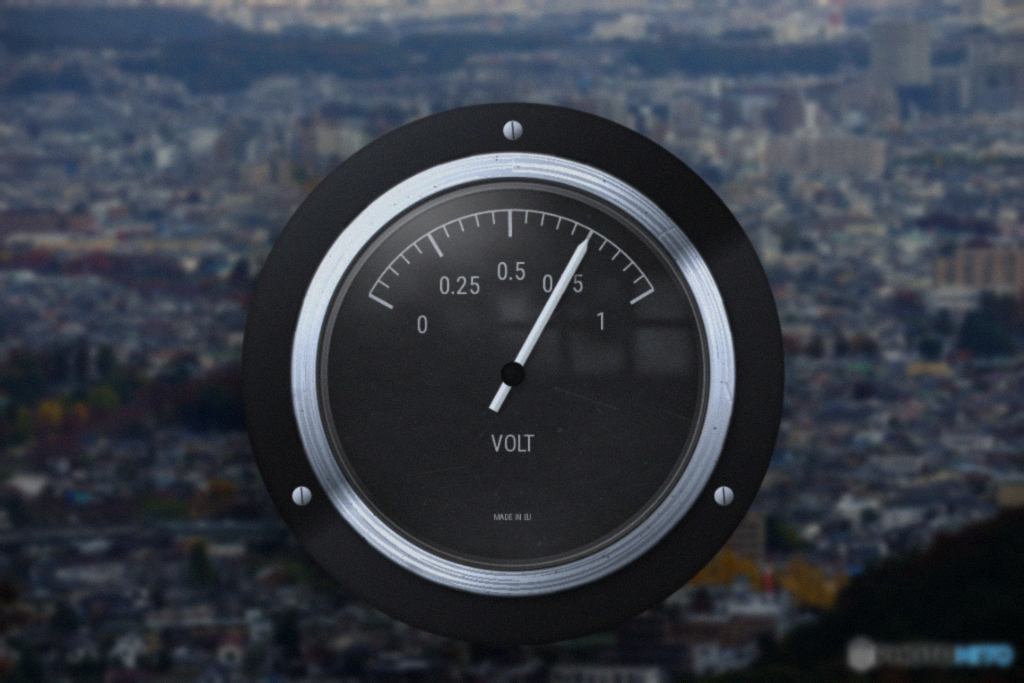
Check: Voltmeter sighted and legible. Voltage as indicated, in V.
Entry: 0.75 V
